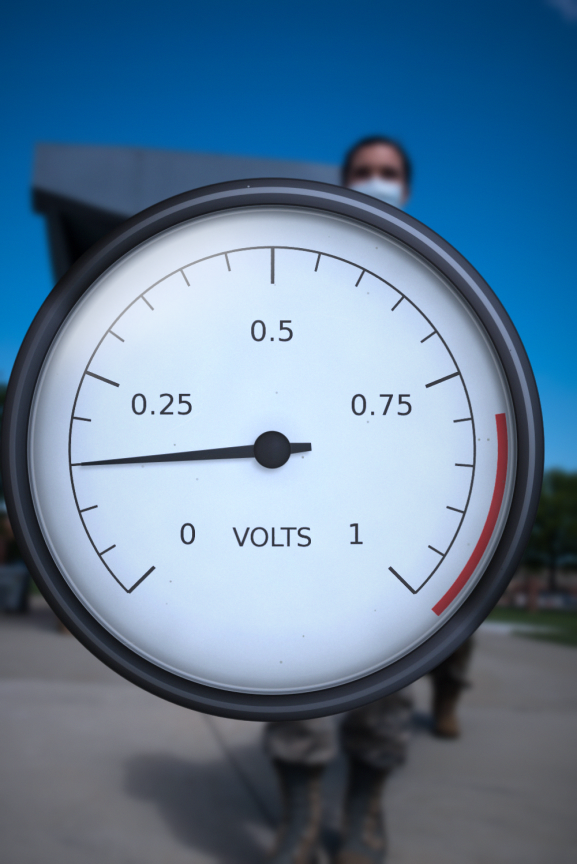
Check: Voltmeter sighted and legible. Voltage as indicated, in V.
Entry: 0.15 V
